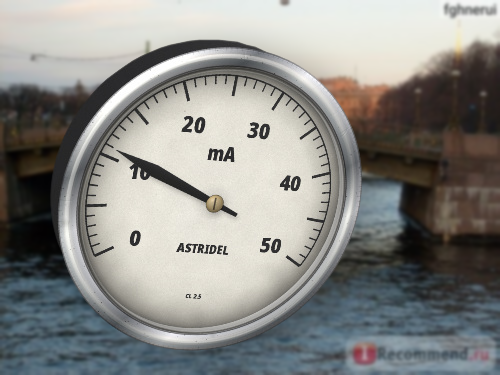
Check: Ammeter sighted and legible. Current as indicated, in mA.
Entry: 11 mA
